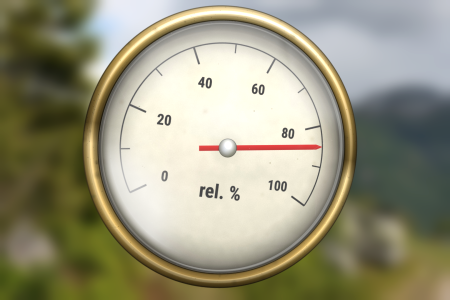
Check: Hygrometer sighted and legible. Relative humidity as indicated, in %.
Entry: 85 %
